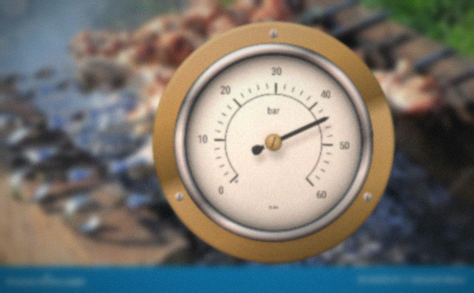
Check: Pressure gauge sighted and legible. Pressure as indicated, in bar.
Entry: 44 bar
